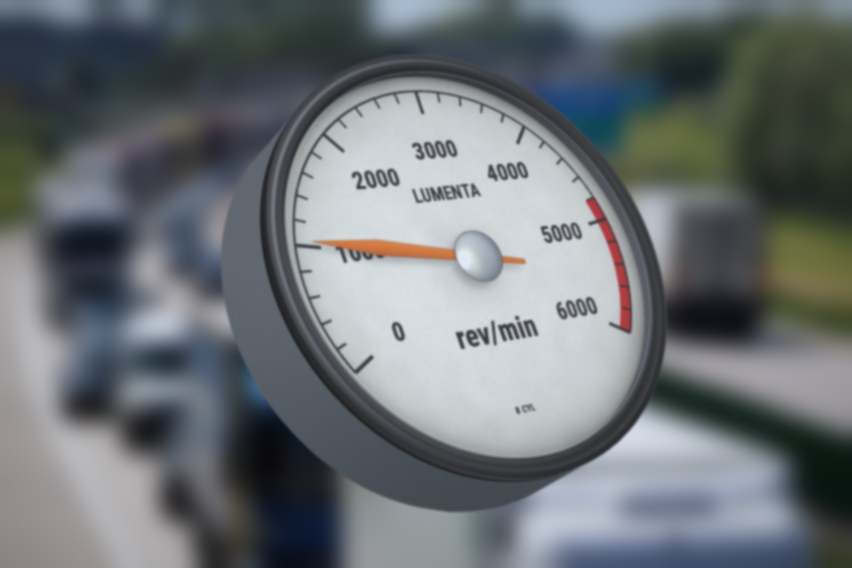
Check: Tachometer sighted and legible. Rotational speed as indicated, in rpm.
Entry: 1000 rpm
